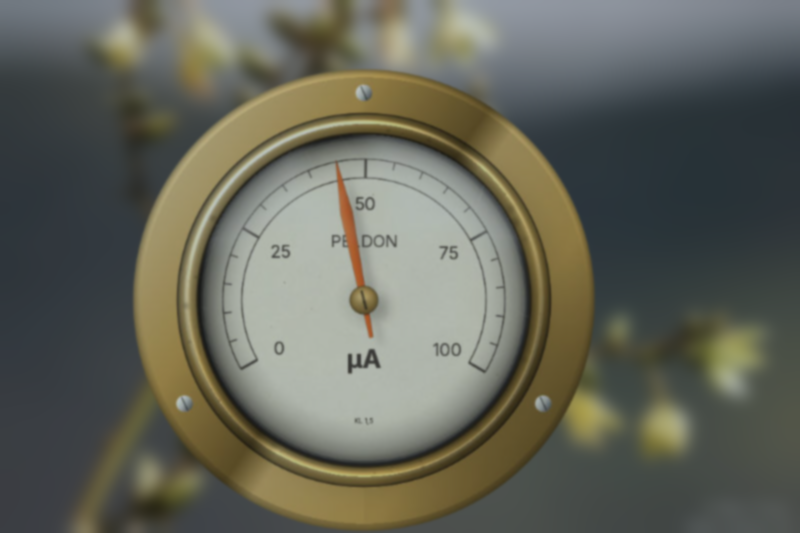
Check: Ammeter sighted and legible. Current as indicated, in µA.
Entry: 45 µA
